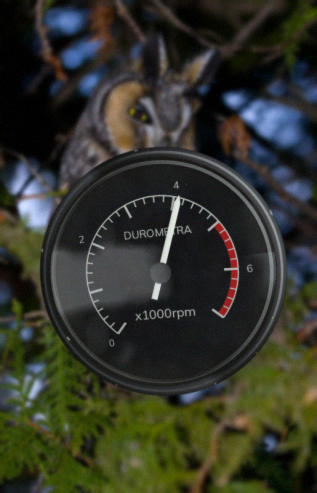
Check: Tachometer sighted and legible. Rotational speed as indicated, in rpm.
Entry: 4100 rpm
